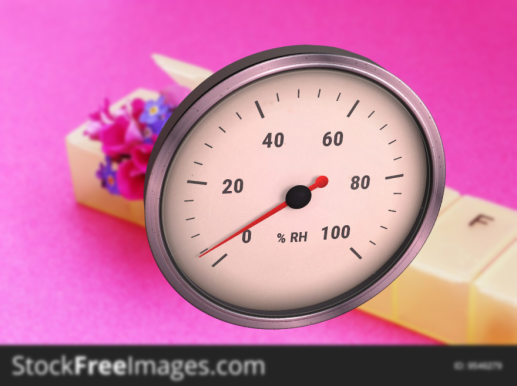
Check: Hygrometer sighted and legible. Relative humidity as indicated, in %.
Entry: 4 %
